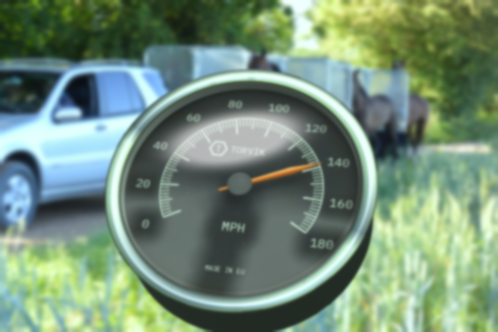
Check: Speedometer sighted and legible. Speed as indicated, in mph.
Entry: 140 mph
